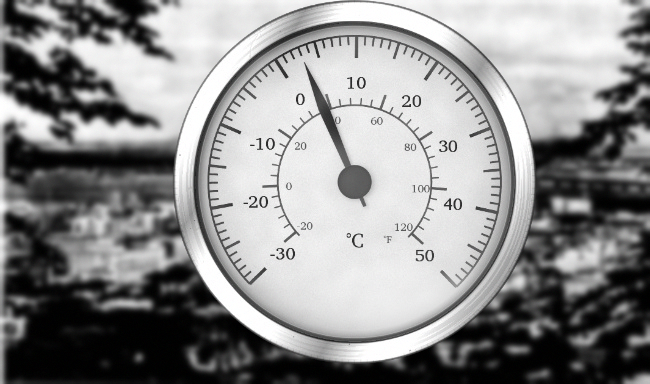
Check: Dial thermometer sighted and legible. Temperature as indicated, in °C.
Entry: 3 °C
